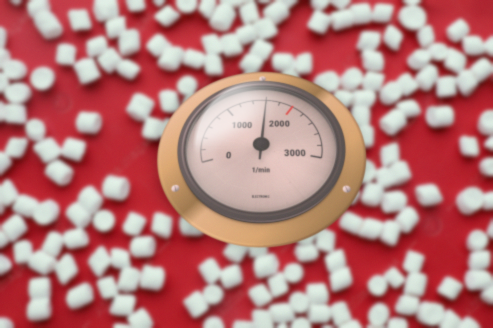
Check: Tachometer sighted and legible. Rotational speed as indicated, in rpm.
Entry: 1600 rpm
